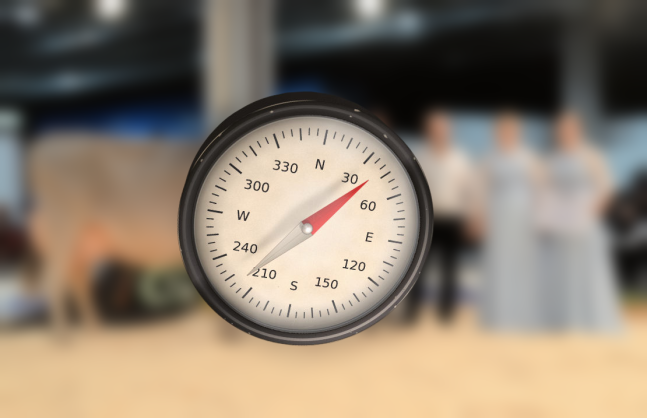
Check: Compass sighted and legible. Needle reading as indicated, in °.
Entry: 40 °
